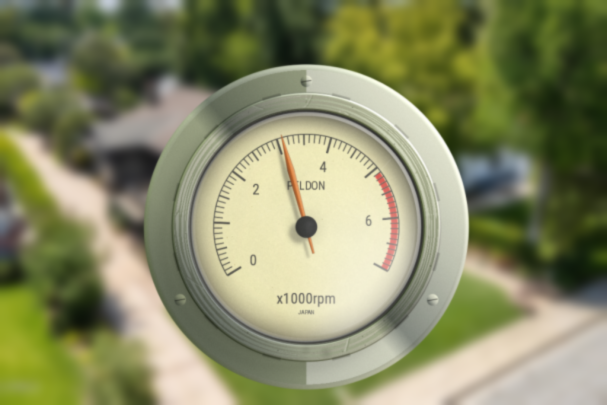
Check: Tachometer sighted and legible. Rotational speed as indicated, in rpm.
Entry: 3100 rpm
